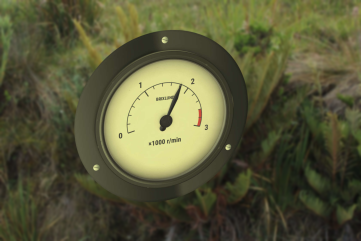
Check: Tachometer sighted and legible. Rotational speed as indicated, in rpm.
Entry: 1800 rpm
